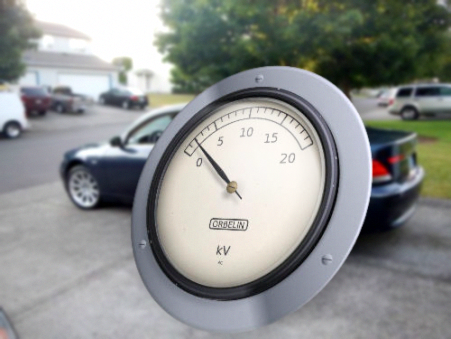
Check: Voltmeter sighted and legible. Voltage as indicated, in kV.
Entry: 2 kV
